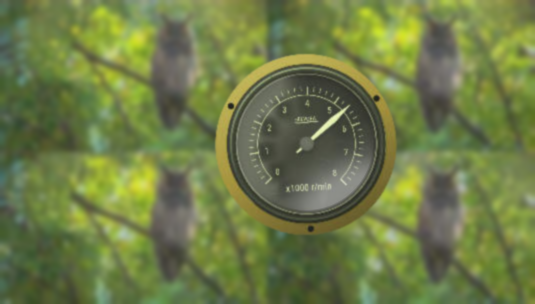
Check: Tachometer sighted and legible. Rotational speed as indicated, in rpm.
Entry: 5400 rpm
